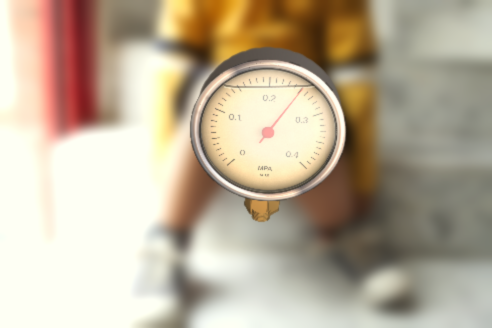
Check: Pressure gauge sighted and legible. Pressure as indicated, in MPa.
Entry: 0.25 MPa
